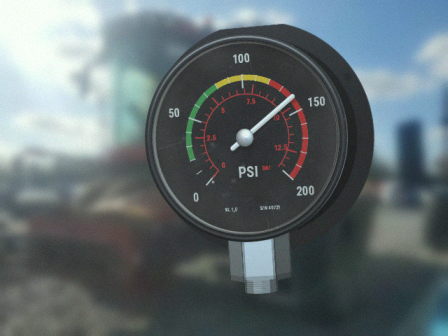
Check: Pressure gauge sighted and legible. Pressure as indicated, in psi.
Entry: 140 psi
